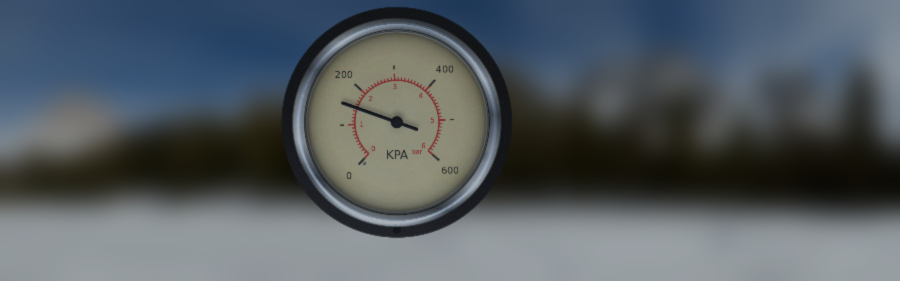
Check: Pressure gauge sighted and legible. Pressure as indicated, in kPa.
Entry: 150 kPa
